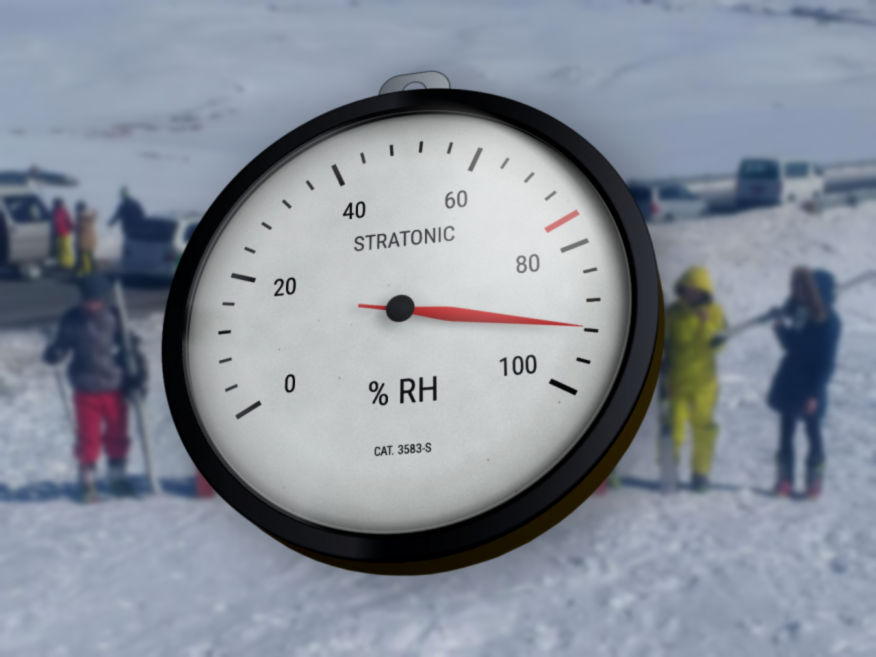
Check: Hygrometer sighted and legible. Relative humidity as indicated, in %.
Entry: 92 %
